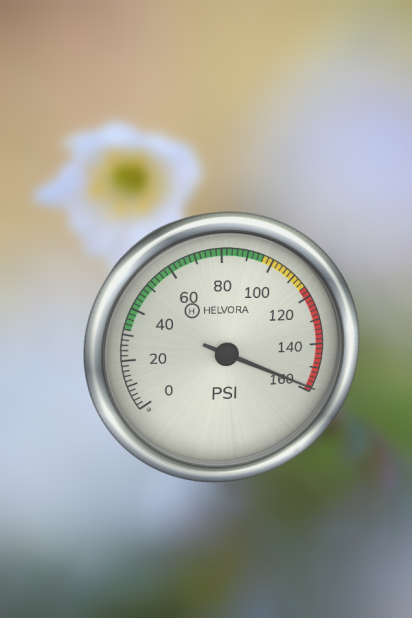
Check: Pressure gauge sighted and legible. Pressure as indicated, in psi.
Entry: 158 psi
